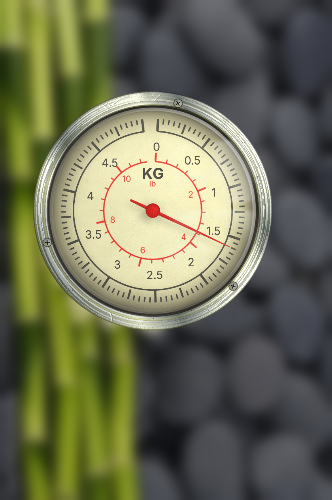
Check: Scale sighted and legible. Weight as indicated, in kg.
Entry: 1.6 kg
